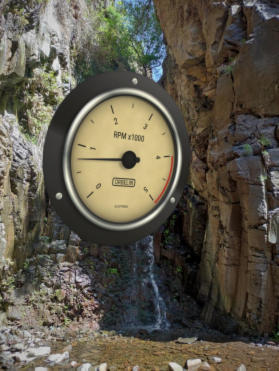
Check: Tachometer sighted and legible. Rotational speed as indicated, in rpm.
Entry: 750 rpm
